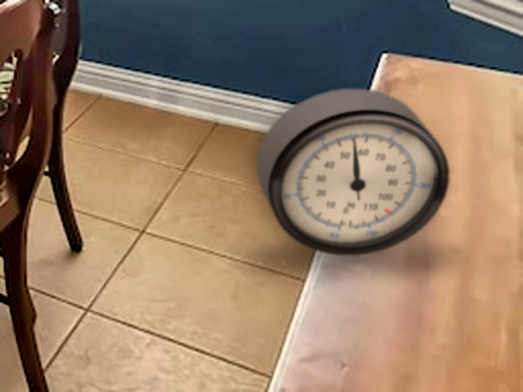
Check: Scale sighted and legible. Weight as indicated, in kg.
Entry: 55 kg
